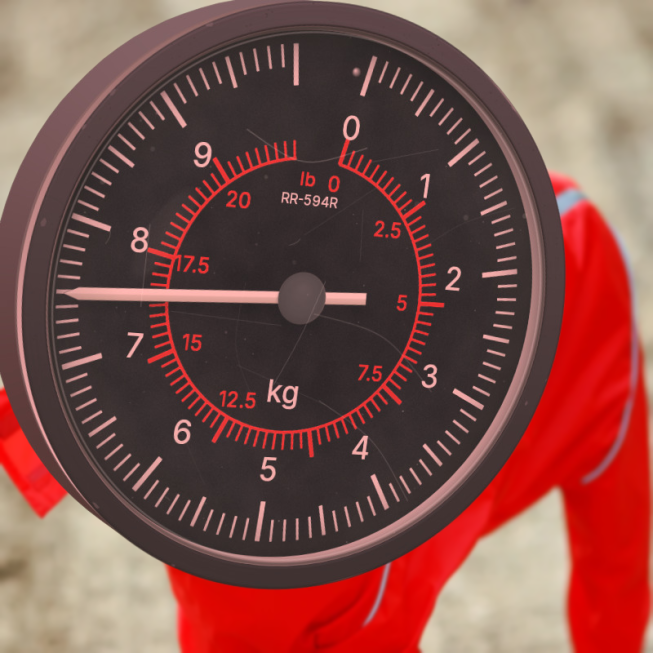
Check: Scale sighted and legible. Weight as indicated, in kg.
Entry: 7.5 kg
